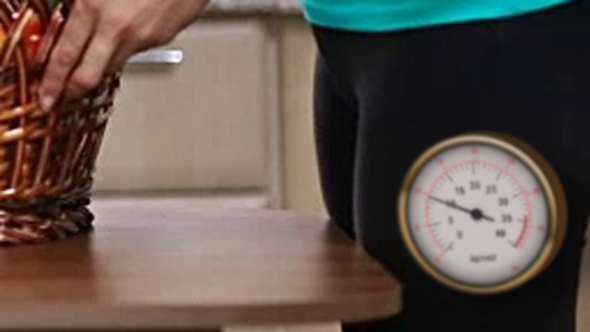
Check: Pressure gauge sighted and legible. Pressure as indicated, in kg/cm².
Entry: 10 kg/cm²
